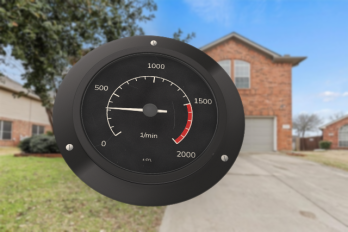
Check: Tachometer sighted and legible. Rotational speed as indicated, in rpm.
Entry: 300 rpm
